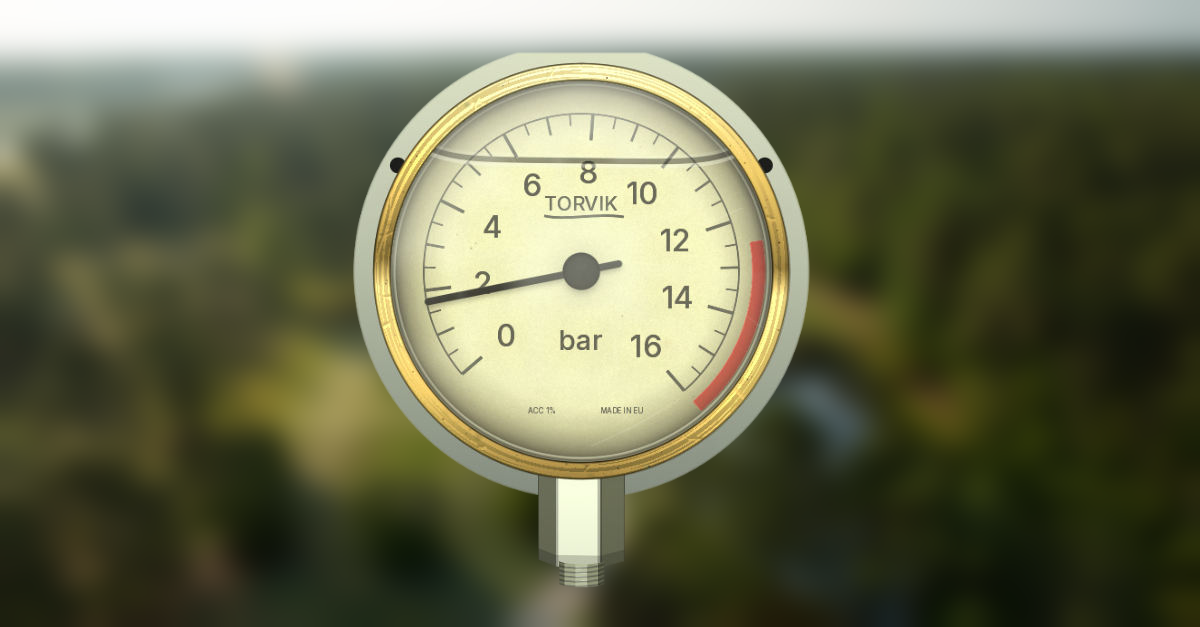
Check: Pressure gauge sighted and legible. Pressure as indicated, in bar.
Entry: 1.75 bar
